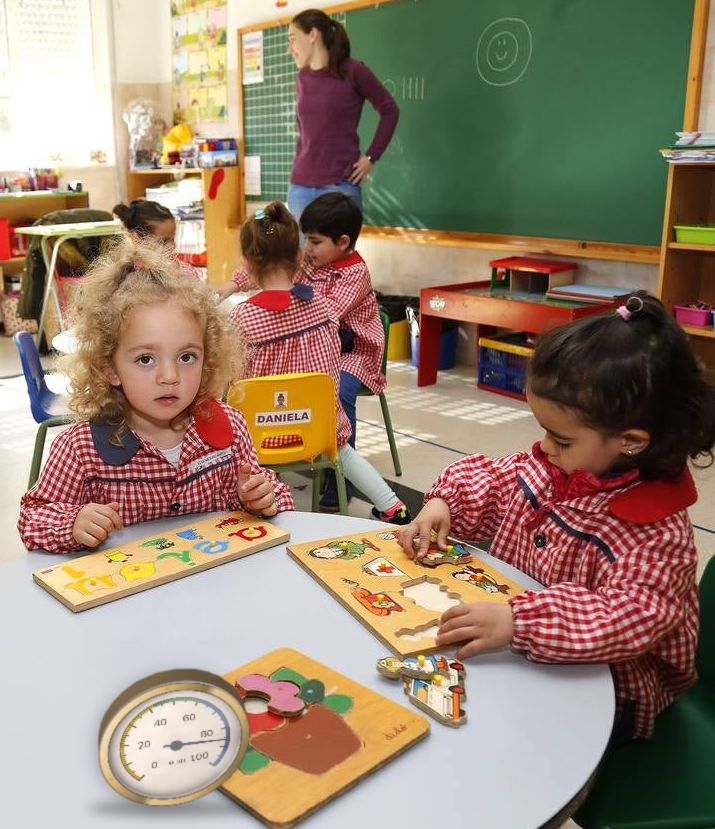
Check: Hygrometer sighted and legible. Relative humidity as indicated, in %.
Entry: 85 %
